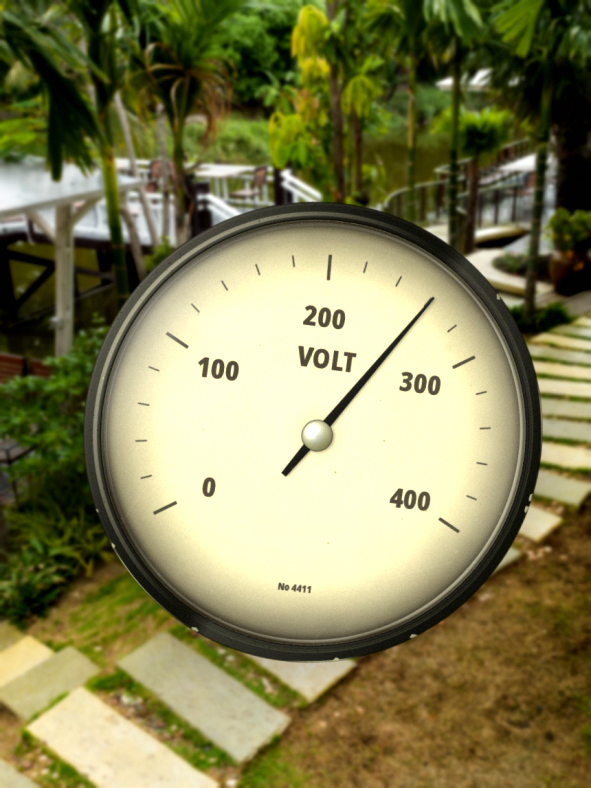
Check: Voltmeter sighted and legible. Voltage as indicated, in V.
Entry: 260 V
